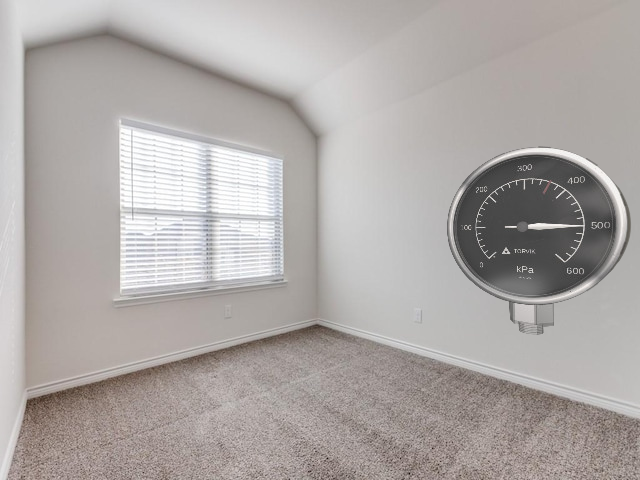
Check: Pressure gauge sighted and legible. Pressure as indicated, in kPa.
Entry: 500 kPa
